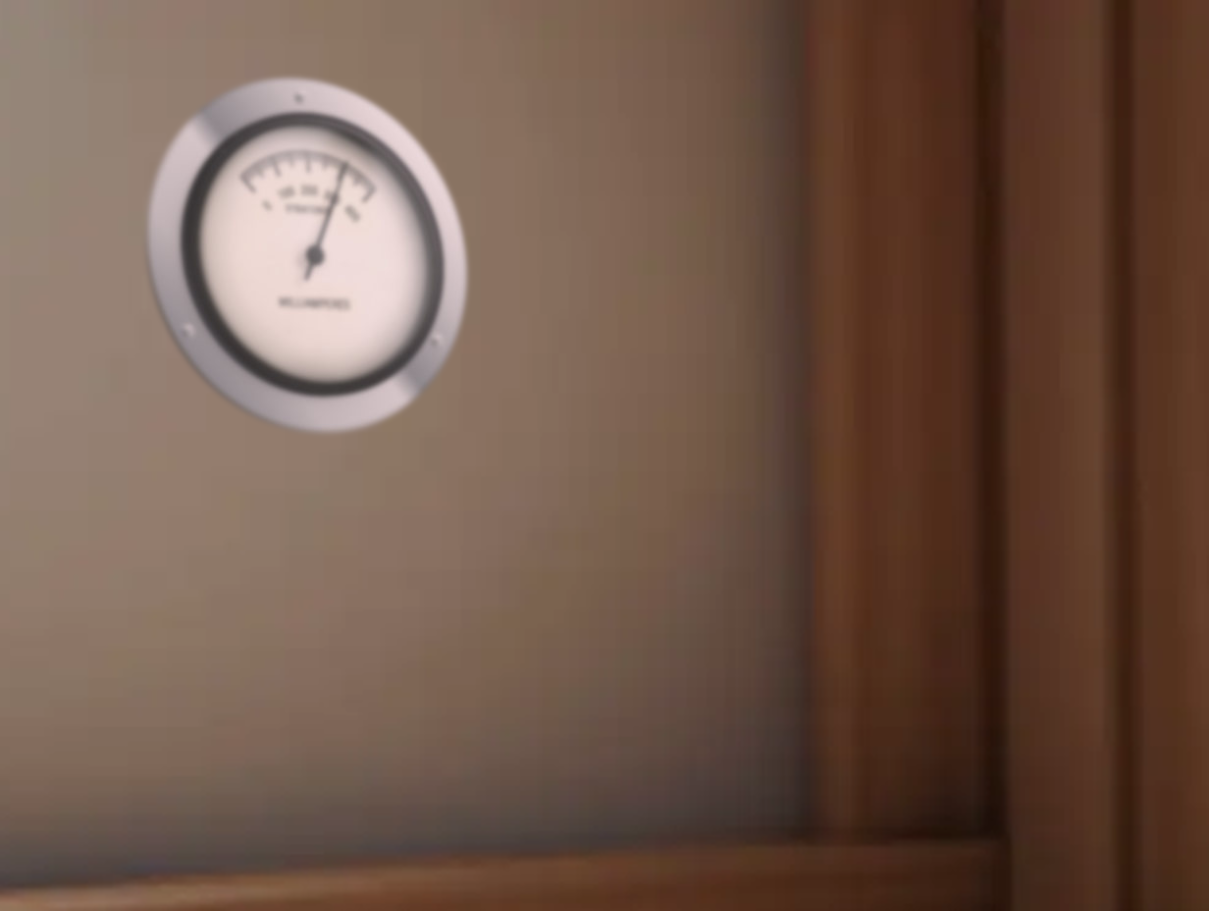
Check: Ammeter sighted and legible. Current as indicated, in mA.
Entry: 300 mA
